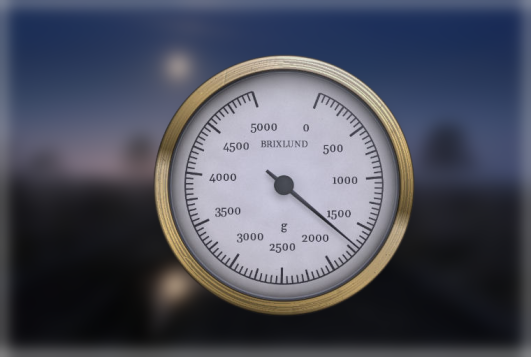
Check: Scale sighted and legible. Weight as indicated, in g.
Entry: 1700 g
